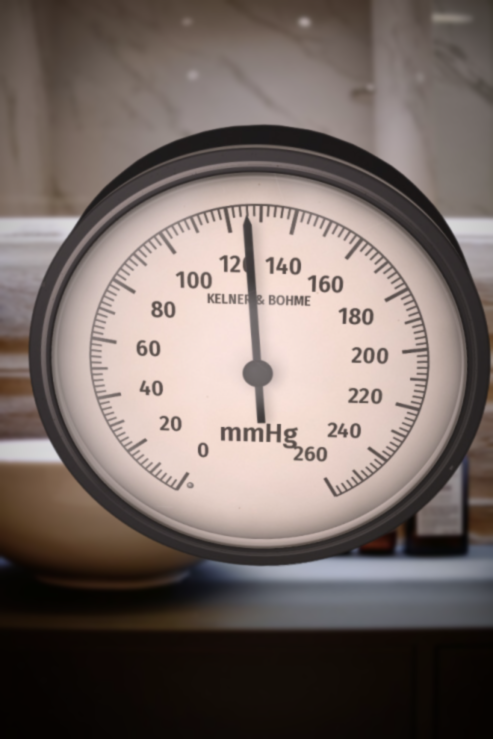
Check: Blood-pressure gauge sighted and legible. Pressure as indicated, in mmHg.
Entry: 126 mmHg
